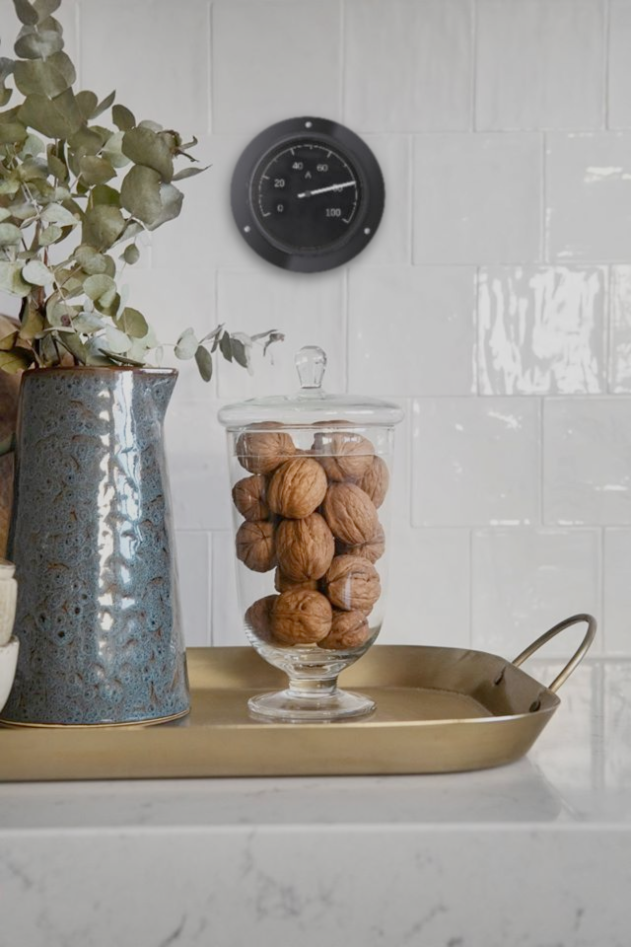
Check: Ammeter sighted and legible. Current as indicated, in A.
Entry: 80 A
